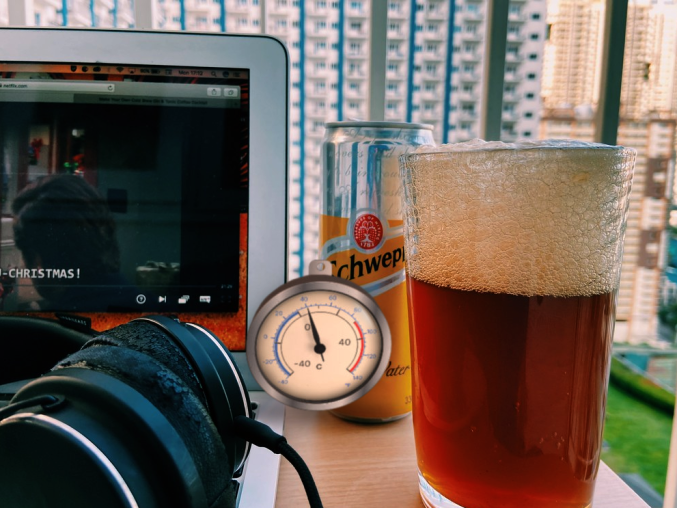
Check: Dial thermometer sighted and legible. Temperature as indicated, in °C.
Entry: 5 °C
